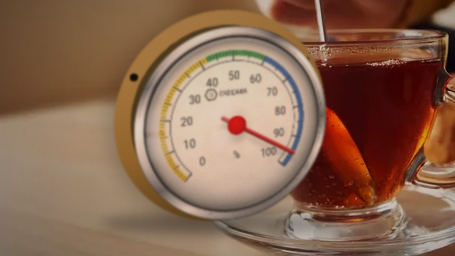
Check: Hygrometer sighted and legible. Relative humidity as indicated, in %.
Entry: 95 %
